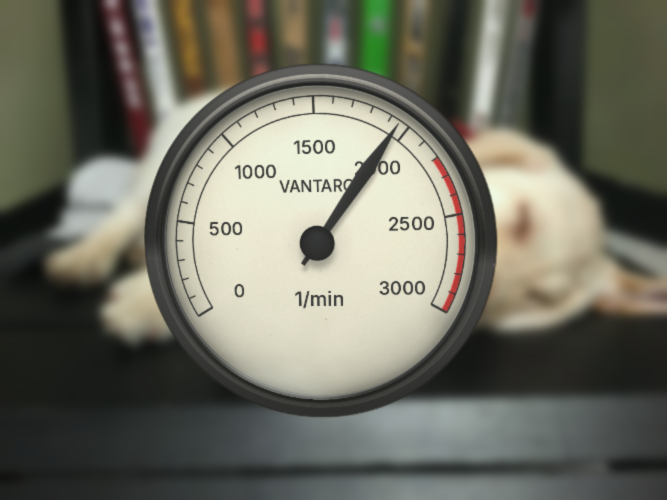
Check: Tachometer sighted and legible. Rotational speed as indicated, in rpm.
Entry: 1950 rpm
